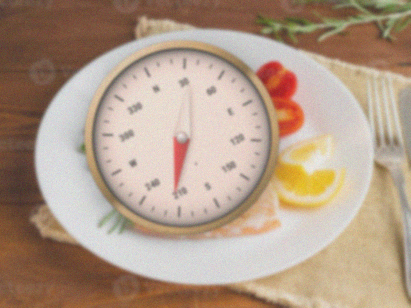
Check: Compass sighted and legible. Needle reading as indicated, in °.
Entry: 215 °
